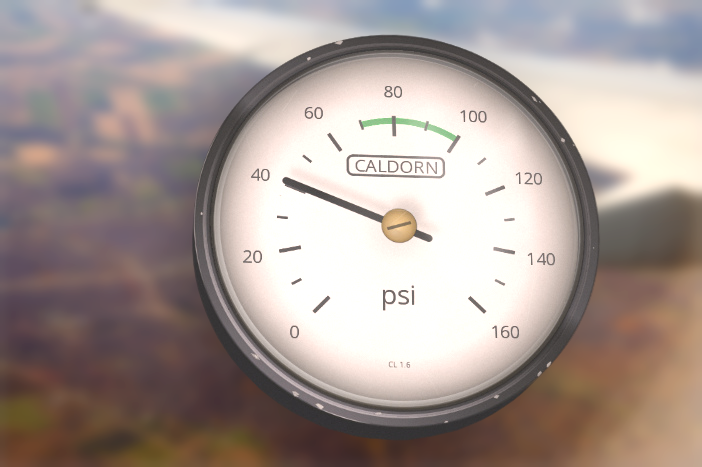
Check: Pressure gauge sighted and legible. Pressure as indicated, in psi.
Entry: 40 psi
